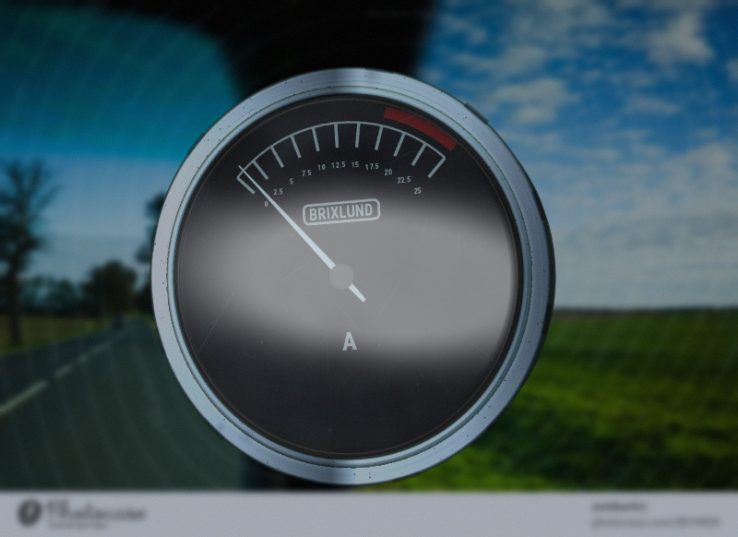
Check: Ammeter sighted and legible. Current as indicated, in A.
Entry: 1.25 A
